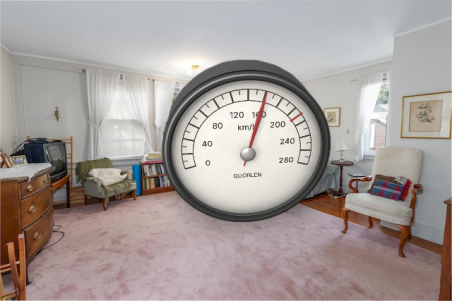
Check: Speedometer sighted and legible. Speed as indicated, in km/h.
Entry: 160 km/h
